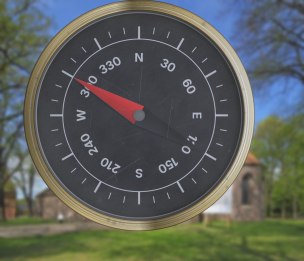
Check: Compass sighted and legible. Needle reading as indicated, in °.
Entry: 300 °
